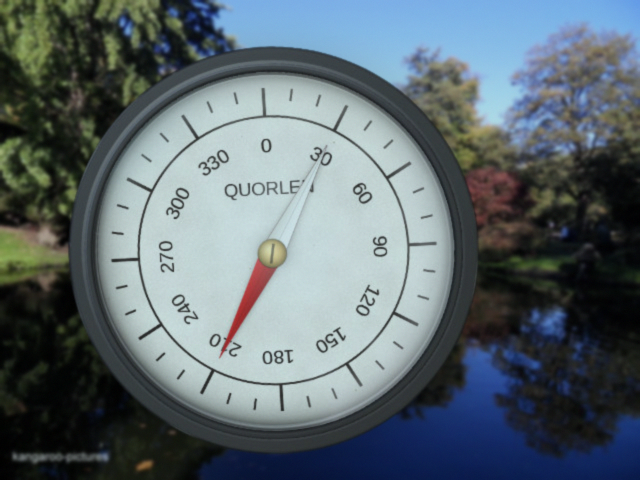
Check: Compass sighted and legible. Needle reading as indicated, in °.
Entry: 210 °
